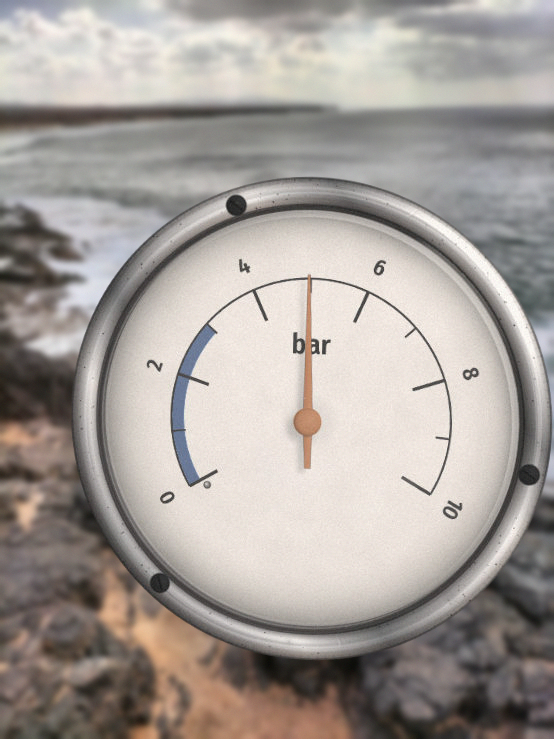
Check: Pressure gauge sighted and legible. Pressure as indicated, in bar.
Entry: 5 bar
